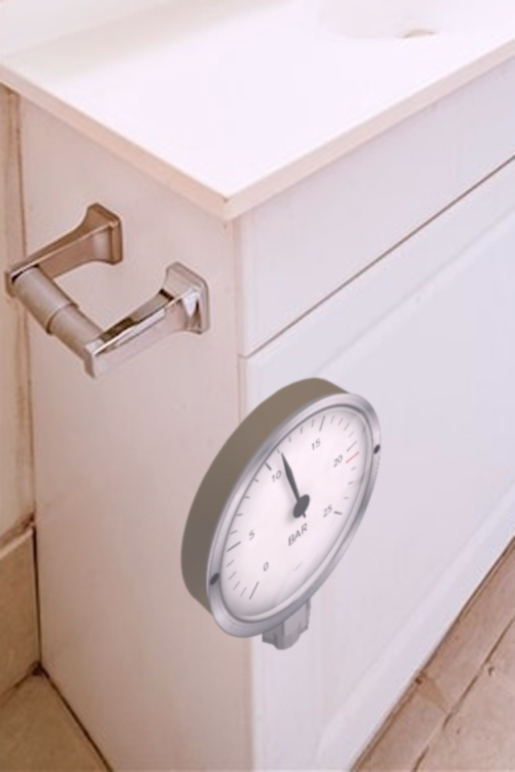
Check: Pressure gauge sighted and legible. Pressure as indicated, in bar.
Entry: 11 bar
